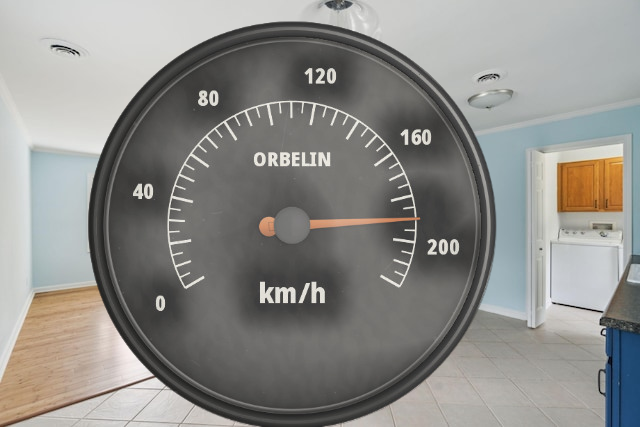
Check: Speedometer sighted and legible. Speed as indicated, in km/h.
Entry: 190 km/h
